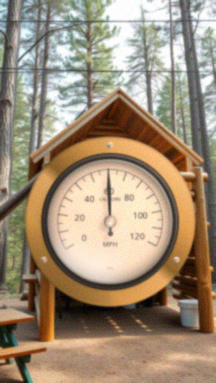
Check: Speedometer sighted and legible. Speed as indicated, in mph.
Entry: 60 mph
